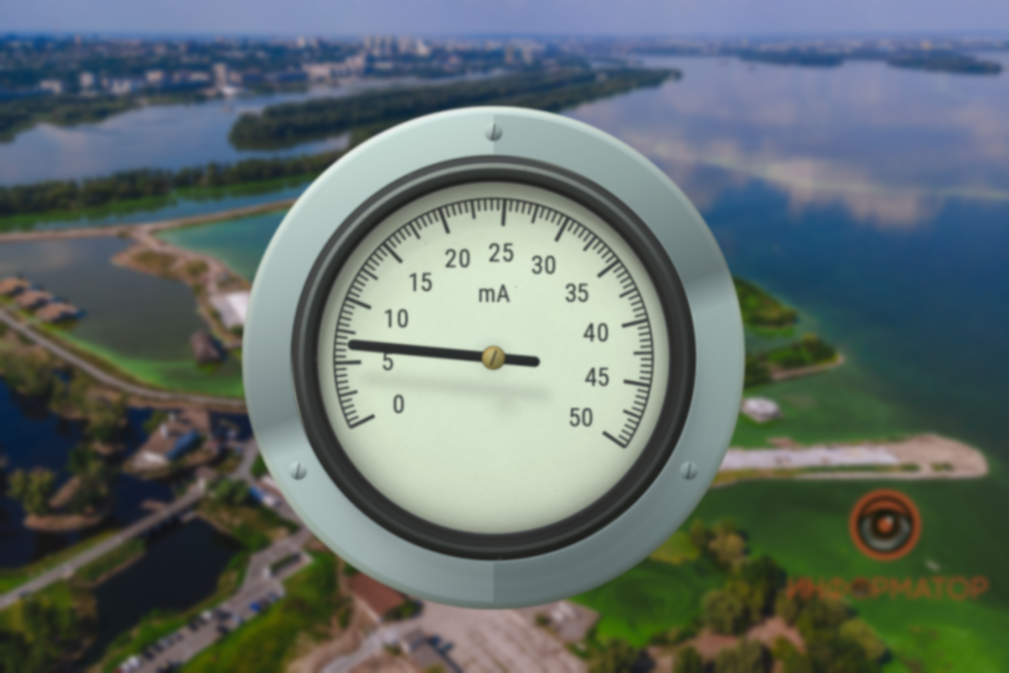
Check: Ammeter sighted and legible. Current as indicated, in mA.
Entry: 6.5 mA
